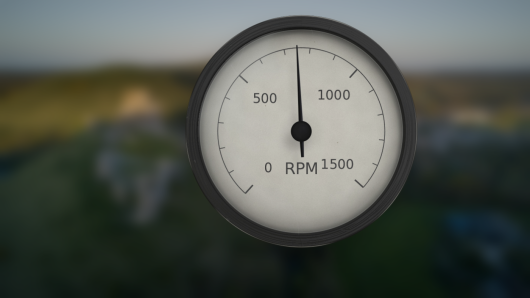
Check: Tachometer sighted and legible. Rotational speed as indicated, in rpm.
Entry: 750 rpm
